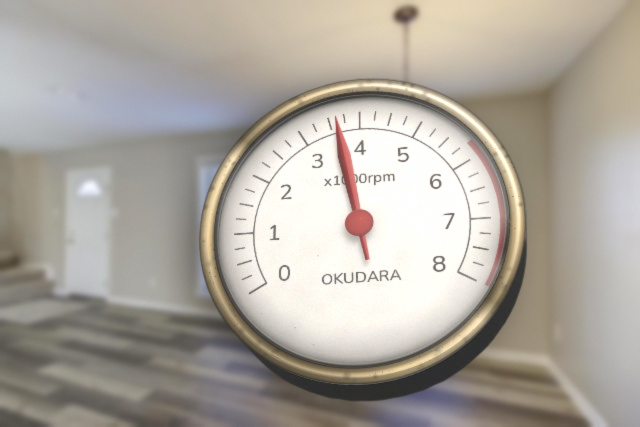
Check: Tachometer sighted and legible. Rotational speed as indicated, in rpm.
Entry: 3625 rpm
